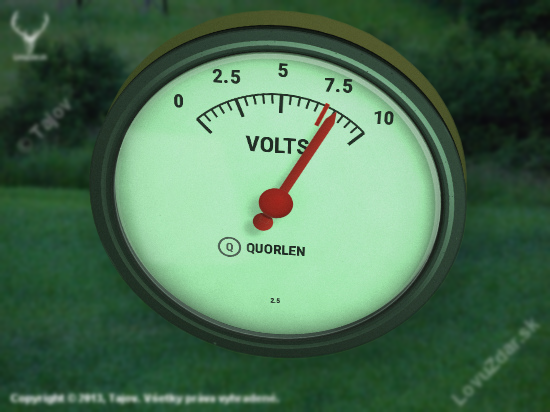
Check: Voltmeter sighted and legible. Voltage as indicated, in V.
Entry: 8 V
